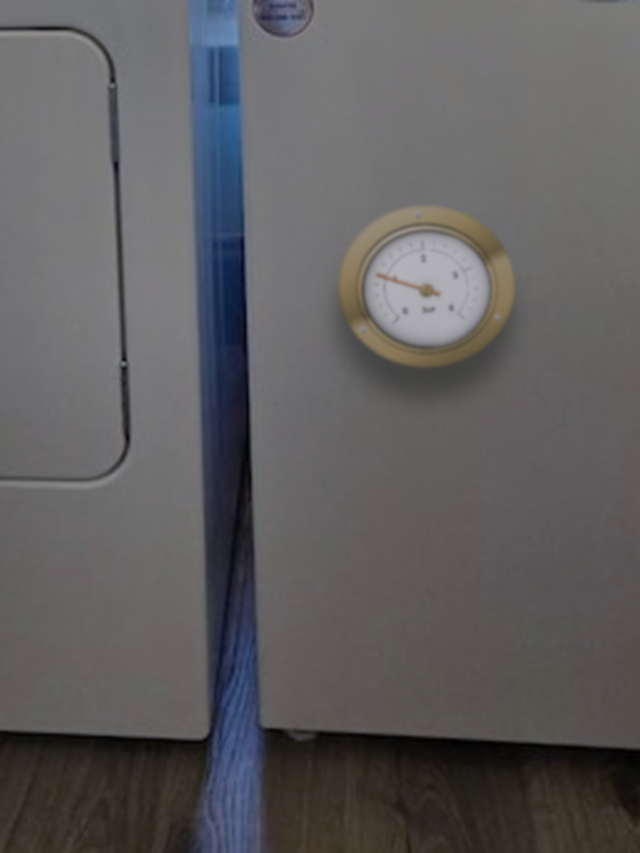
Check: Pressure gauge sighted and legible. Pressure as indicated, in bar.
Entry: 1 bar
